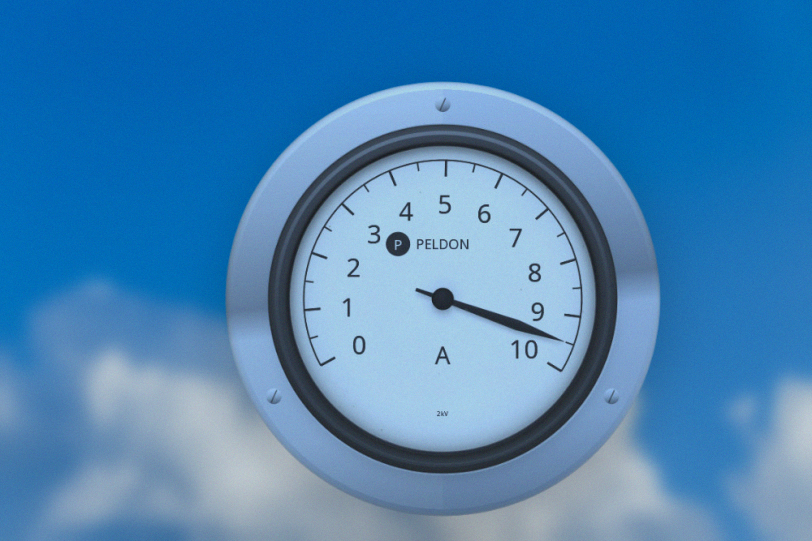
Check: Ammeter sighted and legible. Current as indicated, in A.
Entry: 9.5 A
